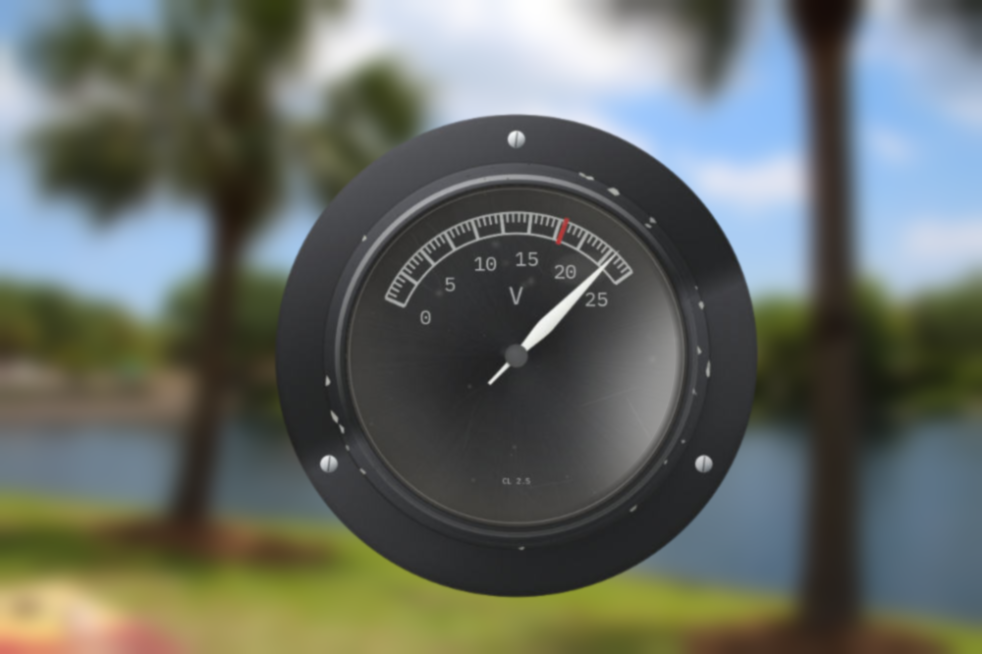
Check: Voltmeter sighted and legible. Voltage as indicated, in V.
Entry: 23 V
